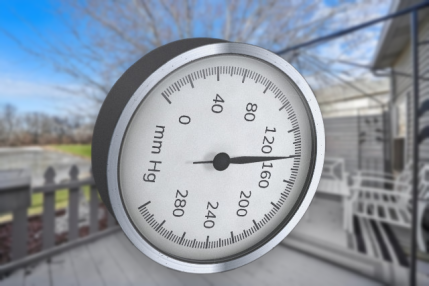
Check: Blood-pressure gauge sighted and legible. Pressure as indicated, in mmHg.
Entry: 140 mmHg
